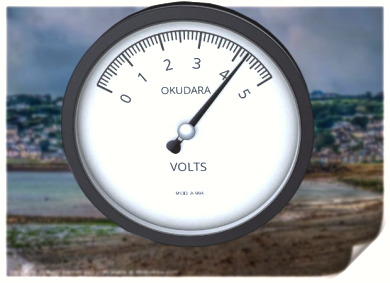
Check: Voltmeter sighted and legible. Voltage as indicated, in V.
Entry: 4.2 V
